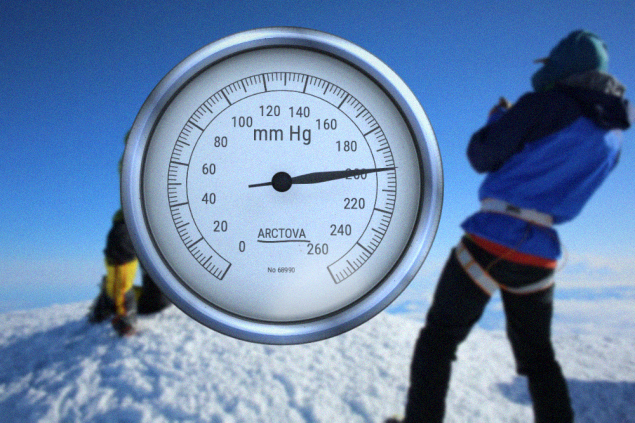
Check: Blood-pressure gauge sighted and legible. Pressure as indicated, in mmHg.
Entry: 200 mmHg
